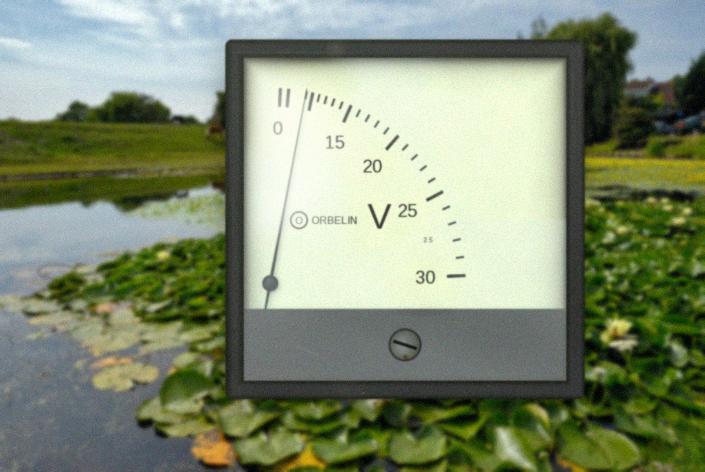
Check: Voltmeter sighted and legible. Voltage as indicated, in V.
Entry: 9 V
